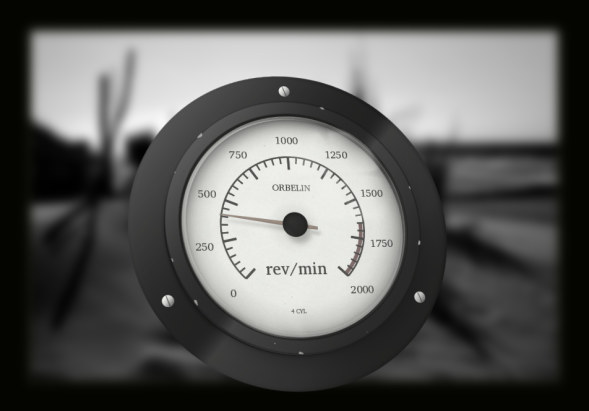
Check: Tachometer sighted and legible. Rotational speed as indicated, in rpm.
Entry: 400 rpm
